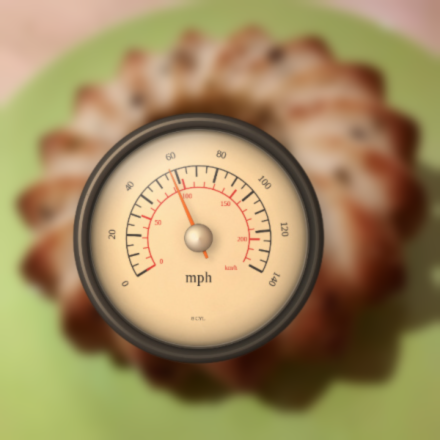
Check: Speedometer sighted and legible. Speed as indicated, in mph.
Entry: 57.5 mph
